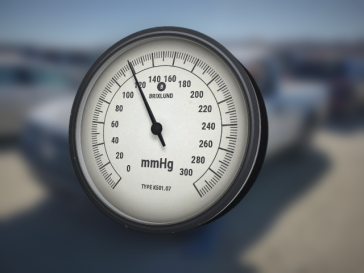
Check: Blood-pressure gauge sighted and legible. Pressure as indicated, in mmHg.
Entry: 120 mmHg
